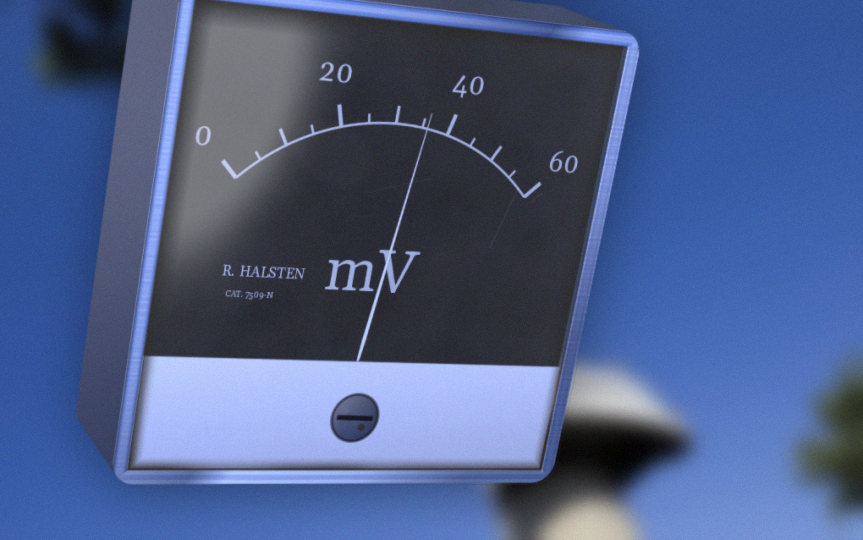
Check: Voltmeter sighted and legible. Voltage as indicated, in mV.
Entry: 35 mV
